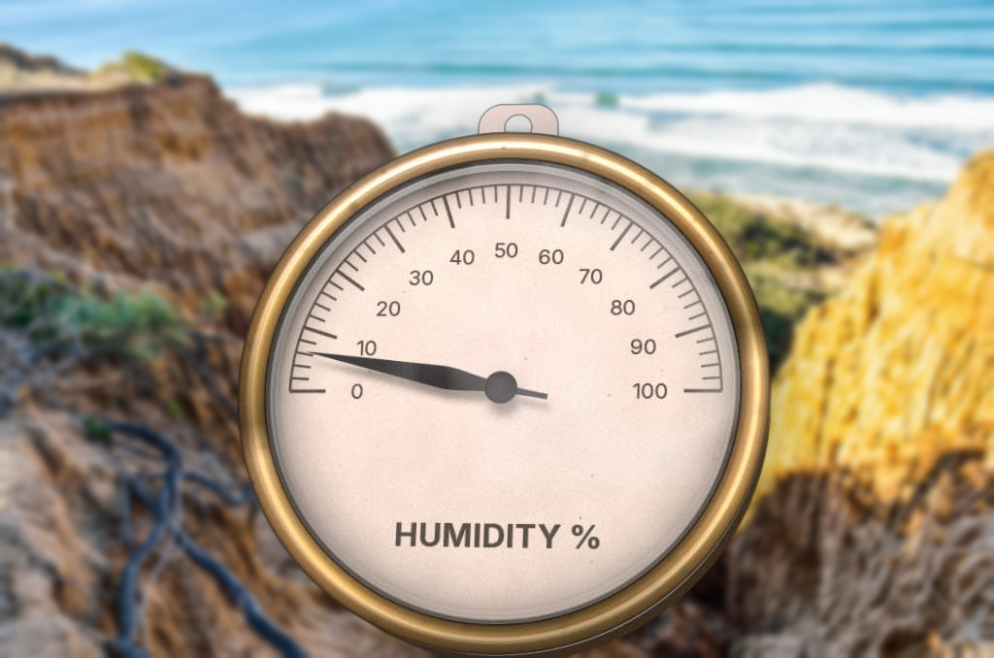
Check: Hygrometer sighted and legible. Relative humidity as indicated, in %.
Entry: 6 %
